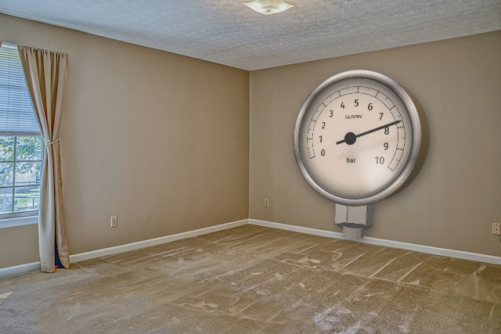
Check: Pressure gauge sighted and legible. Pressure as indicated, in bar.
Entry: 7.75 bar
